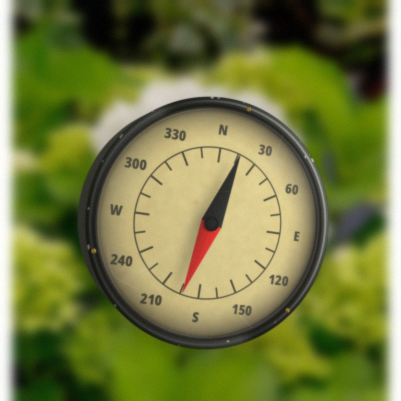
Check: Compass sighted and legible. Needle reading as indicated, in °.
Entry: 195 °
